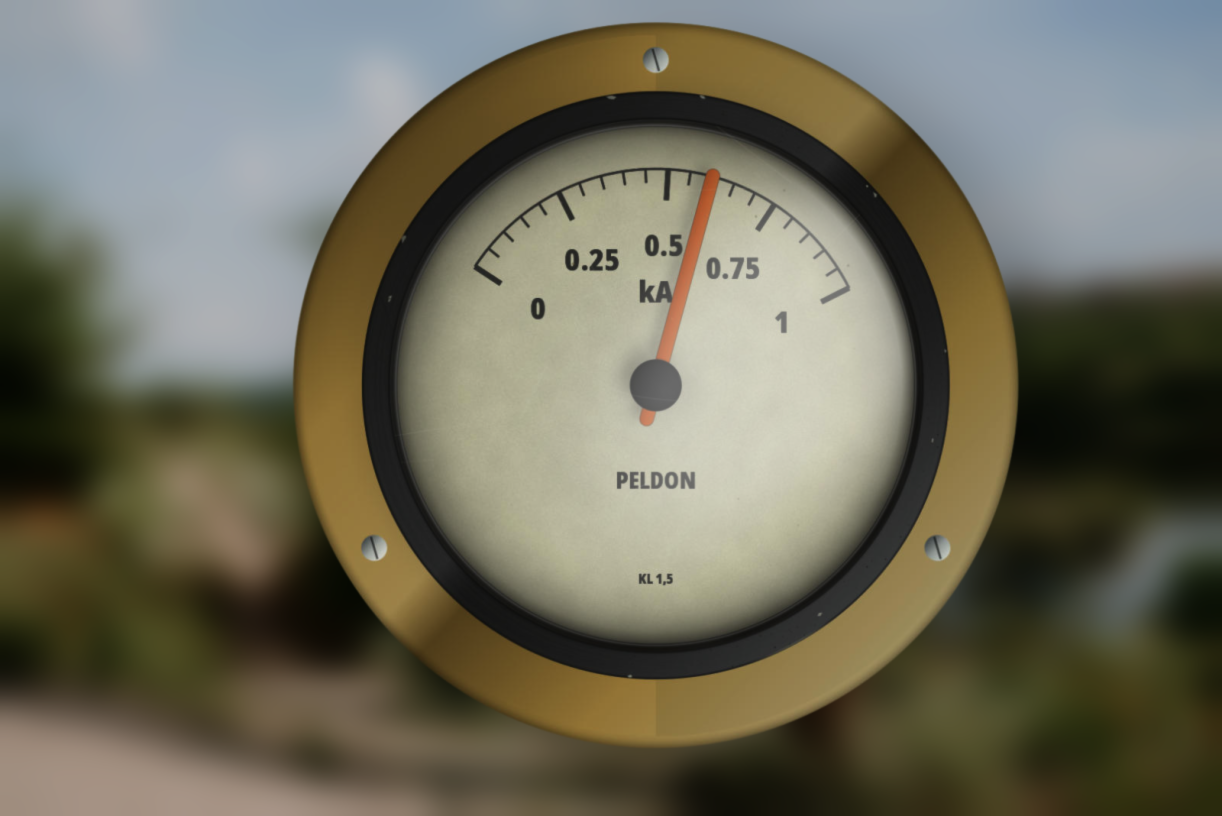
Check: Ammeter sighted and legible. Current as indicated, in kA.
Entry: 0.6 kA
